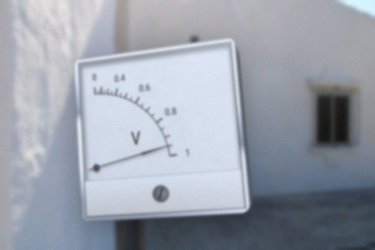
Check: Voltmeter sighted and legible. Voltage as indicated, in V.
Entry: 0.95 V
